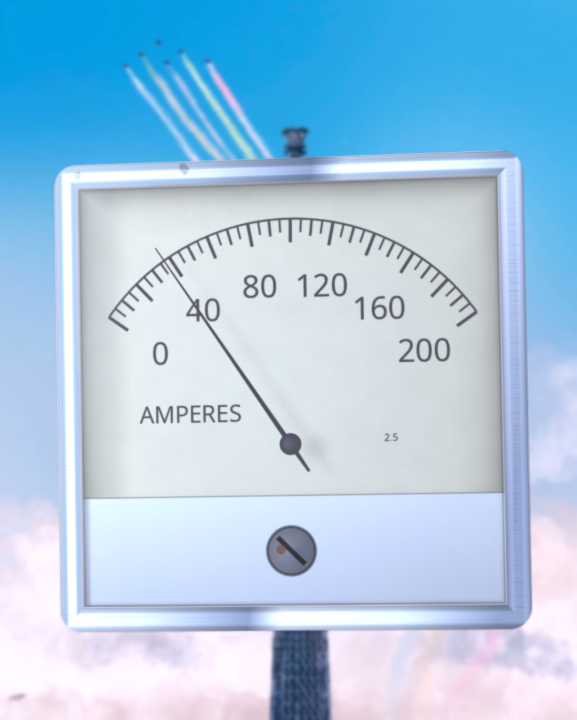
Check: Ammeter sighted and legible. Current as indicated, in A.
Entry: 37.5 A
